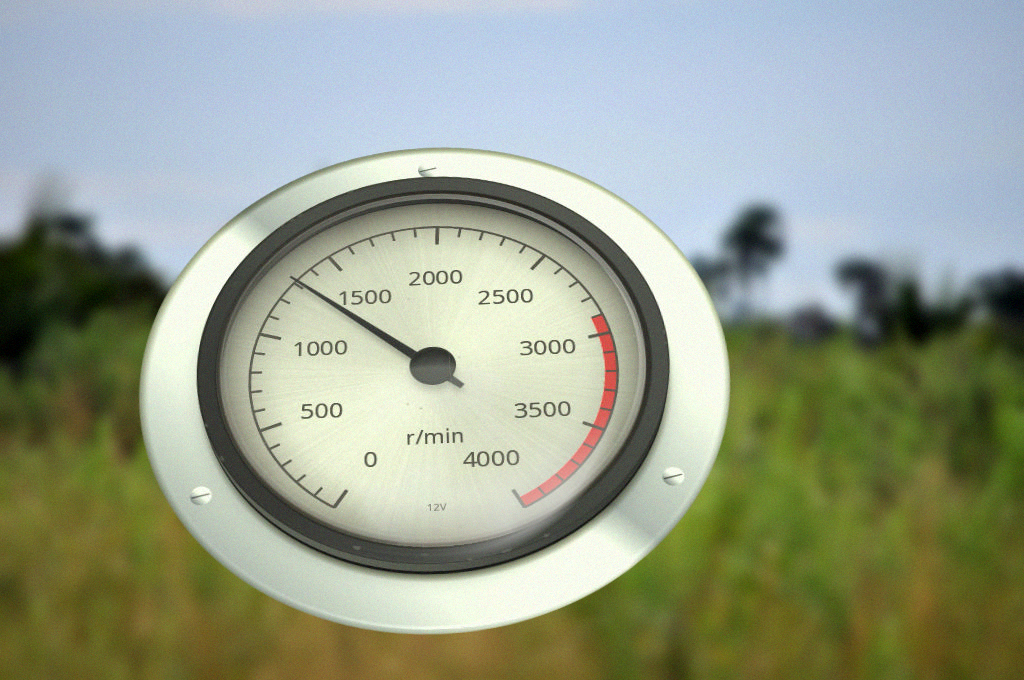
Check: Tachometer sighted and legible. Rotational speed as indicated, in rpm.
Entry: 1300 rpm
